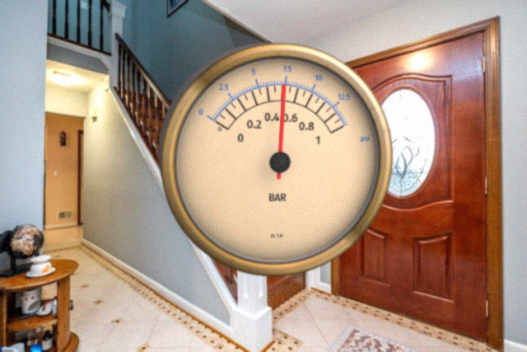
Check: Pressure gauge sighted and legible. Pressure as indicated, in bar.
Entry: 0.5 bar
